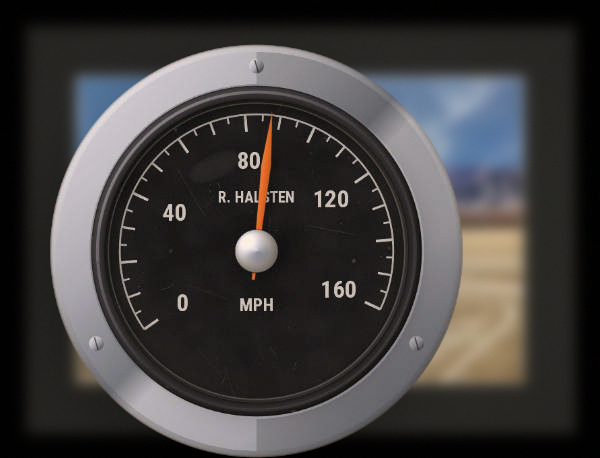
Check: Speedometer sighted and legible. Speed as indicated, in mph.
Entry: 87.5 mph
